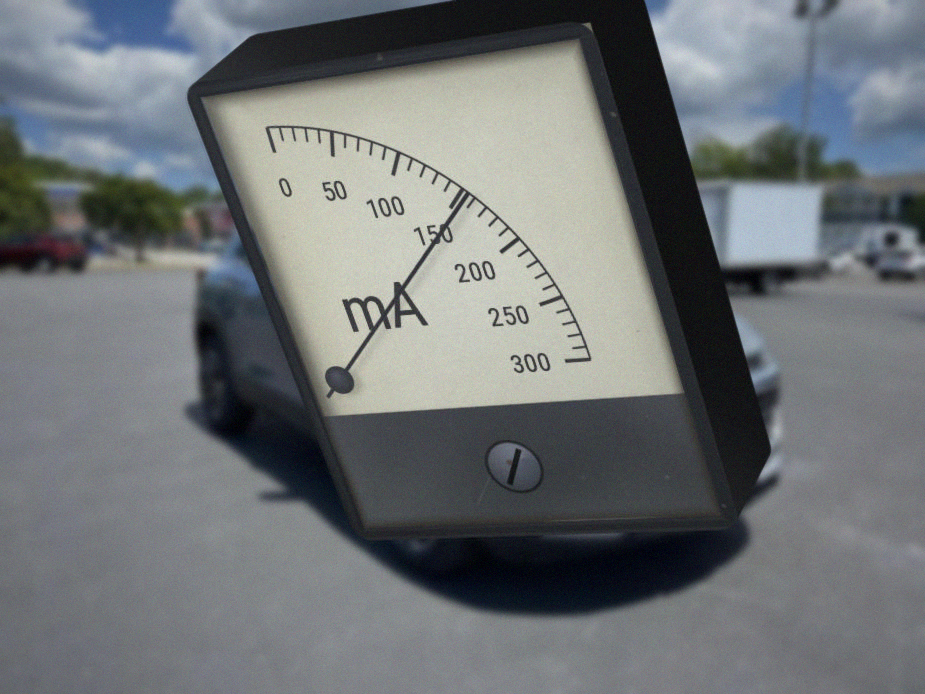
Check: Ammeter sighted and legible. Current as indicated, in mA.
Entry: 155 mA
